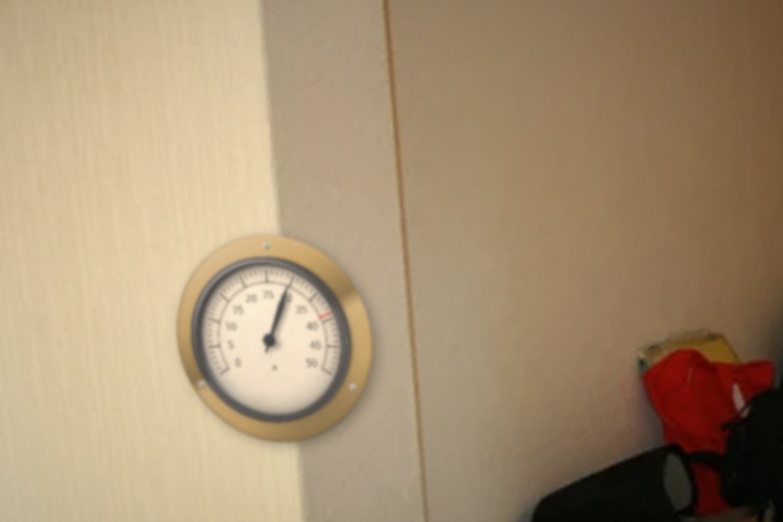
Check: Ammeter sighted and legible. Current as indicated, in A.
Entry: 30 A
